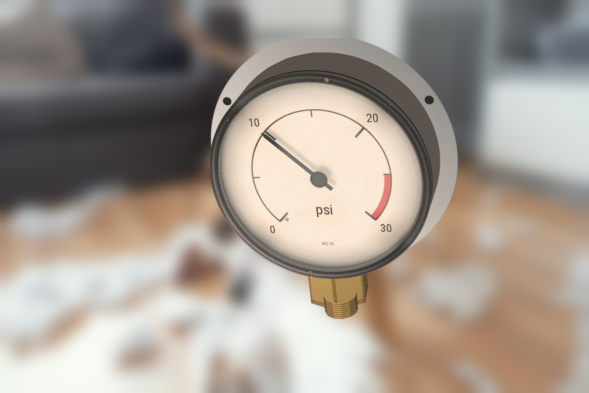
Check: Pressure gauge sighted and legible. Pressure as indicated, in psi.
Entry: 10 psi
